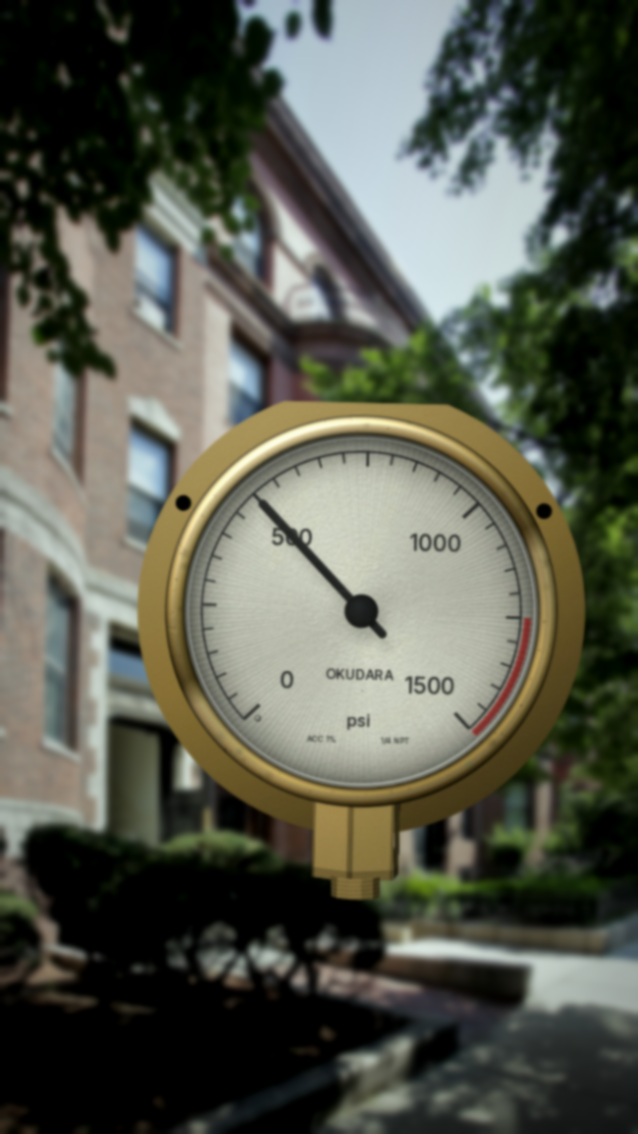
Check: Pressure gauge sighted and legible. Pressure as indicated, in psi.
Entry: 500 psi
